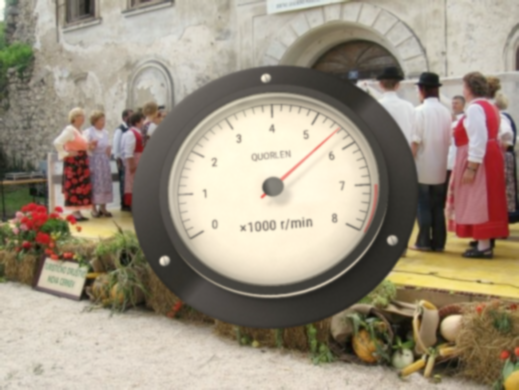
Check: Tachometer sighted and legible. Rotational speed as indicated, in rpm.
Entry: 5600 rpm
